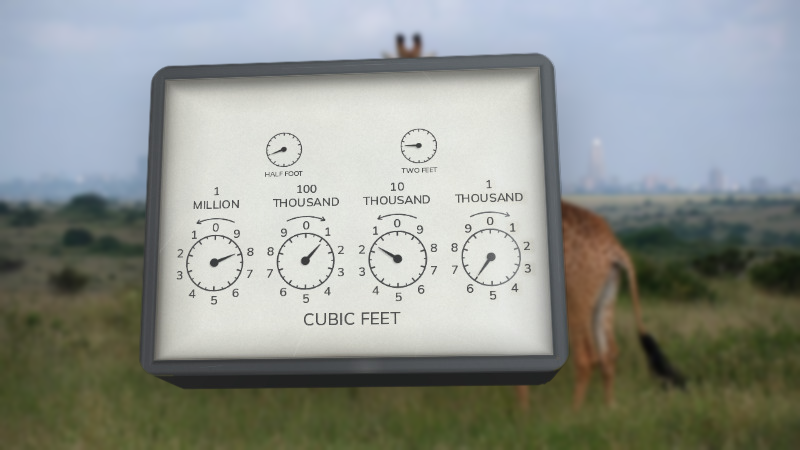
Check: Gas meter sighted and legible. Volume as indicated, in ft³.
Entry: 811600 ft³
